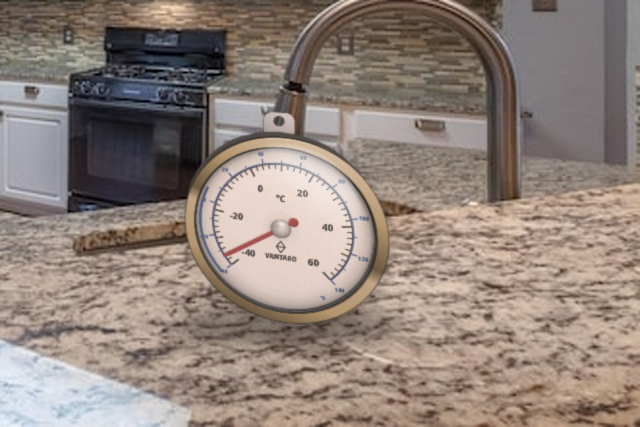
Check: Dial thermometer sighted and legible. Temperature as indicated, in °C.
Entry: -36 °C
